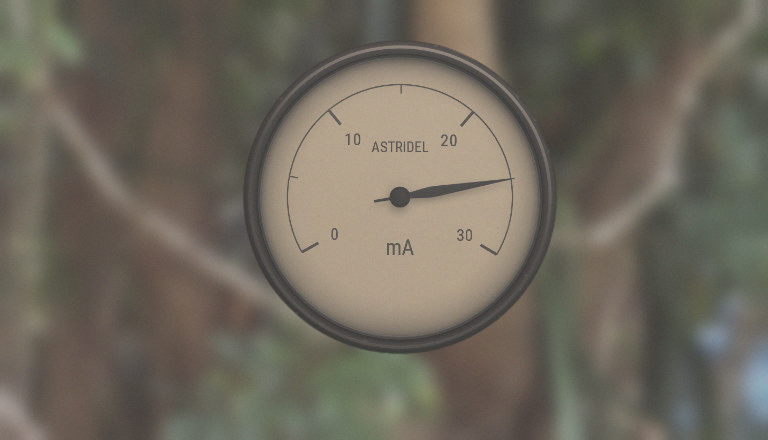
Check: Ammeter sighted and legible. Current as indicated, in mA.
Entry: 25 mA
